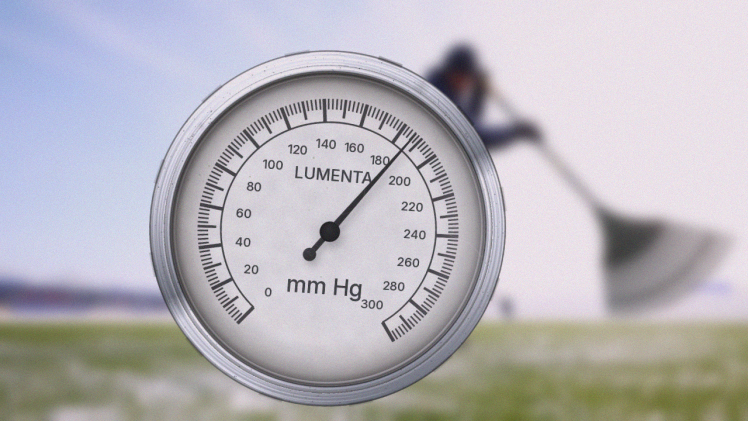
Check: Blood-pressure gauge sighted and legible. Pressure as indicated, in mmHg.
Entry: 186 mmHg
